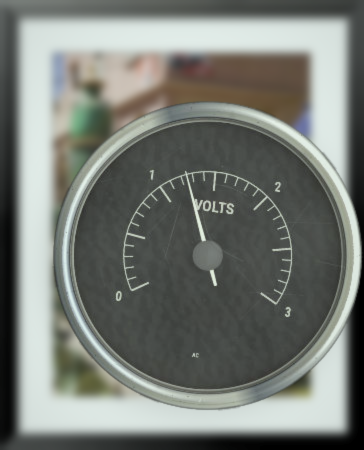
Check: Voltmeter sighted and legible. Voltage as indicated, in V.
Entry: 1.25 V
